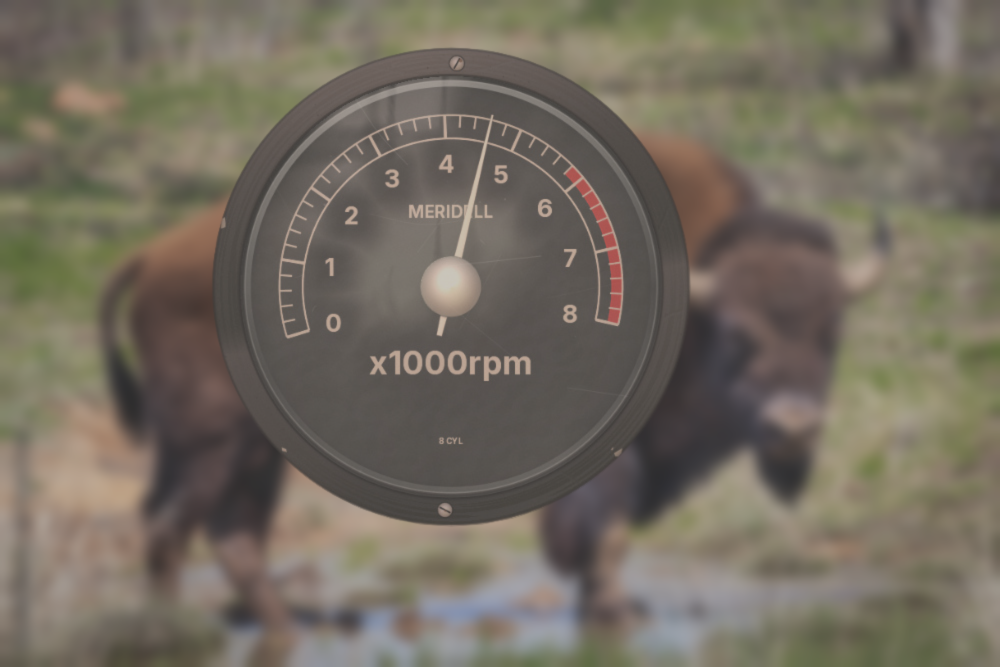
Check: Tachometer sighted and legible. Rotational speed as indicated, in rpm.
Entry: 4600 rpm
